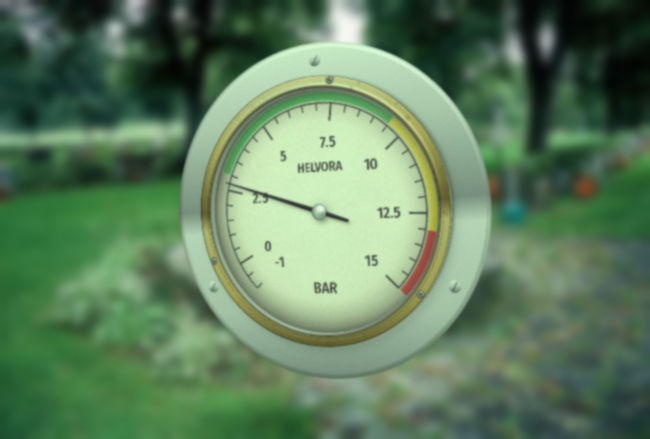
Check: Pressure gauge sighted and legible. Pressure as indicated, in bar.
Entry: 2.75 bar
